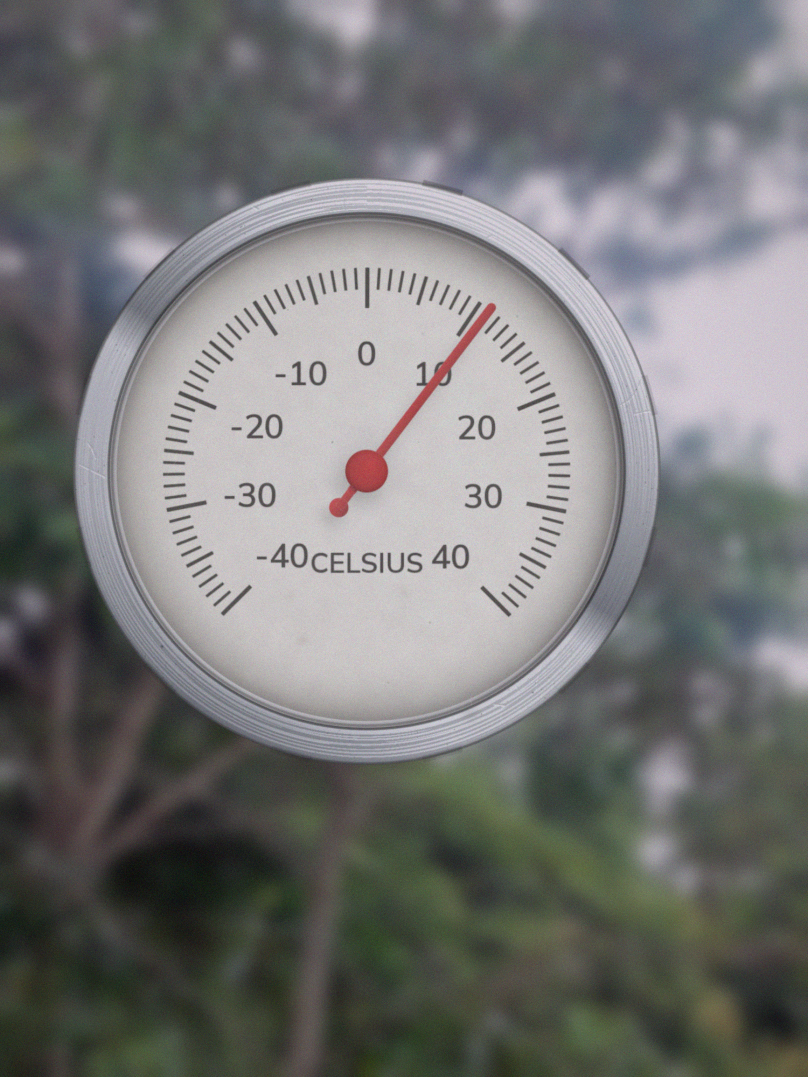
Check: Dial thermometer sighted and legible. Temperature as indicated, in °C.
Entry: 11 °C
